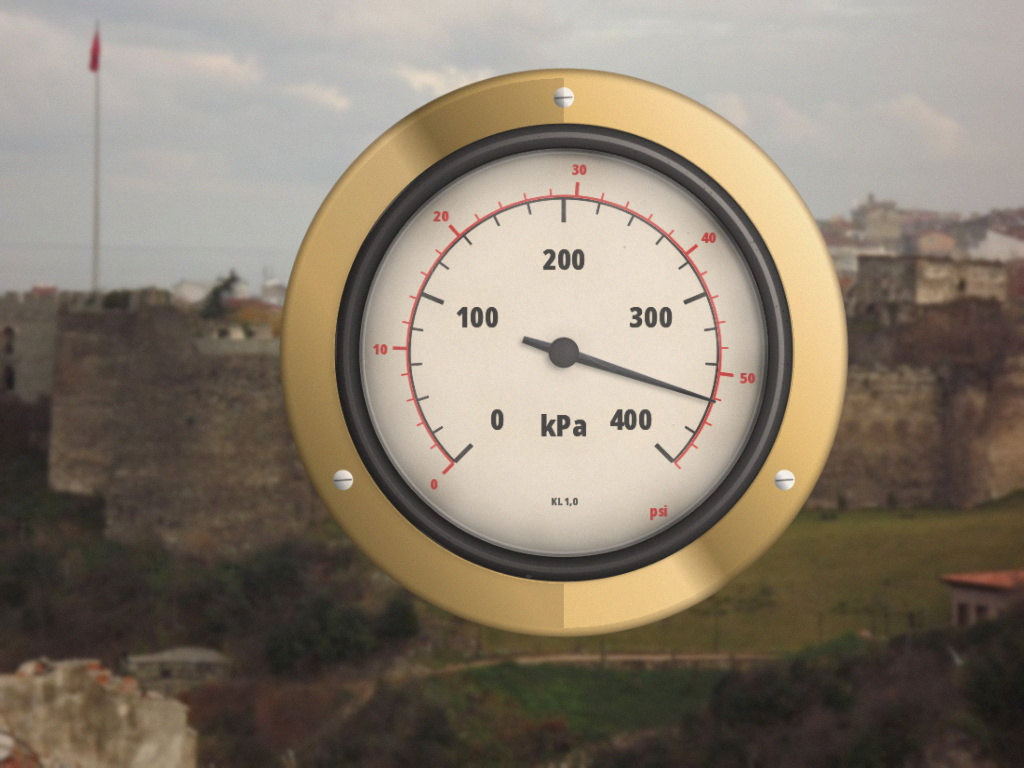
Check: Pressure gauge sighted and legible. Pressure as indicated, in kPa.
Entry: 360 kPa
